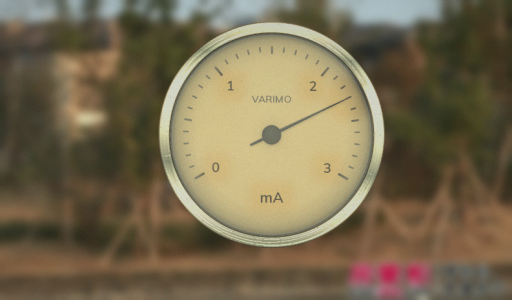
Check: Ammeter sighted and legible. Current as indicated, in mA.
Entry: 2.3 mA
